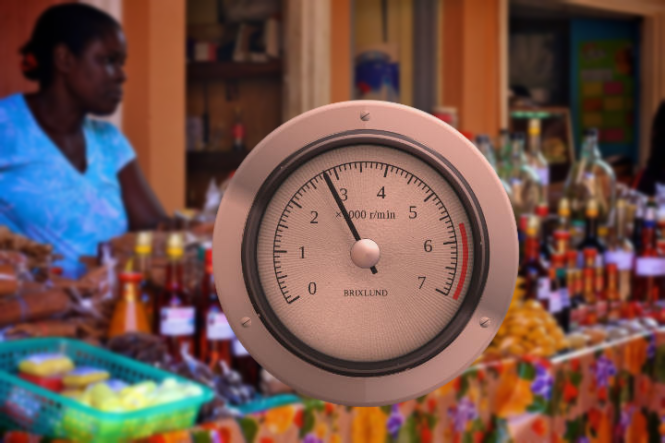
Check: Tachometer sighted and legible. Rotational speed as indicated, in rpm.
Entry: 2800 rpm
